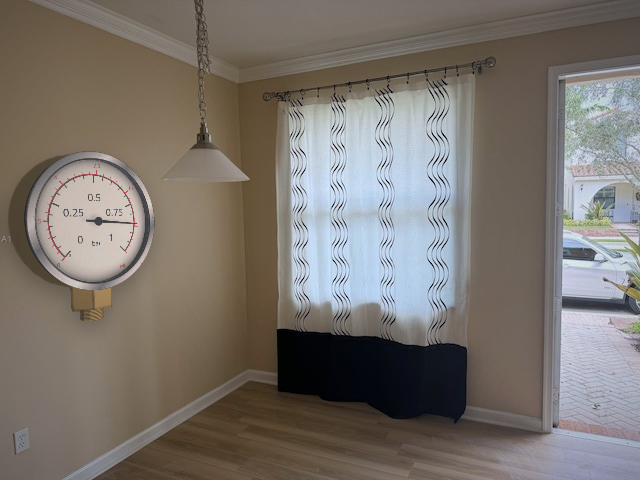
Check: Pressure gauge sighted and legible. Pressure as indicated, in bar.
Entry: 0.85 bar
